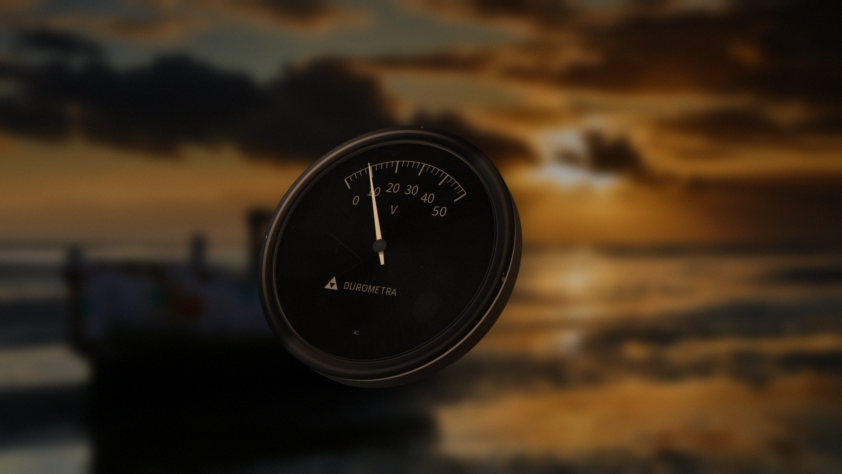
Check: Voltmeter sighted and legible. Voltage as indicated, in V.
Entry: 10 V
